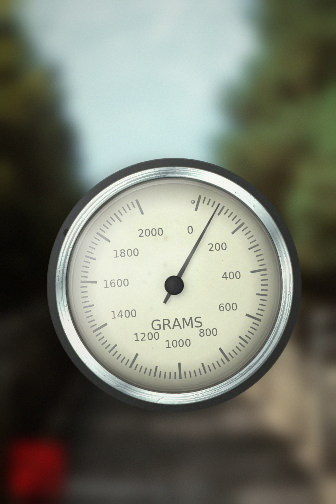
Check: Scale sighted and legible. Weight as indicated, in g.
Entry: 80 g
